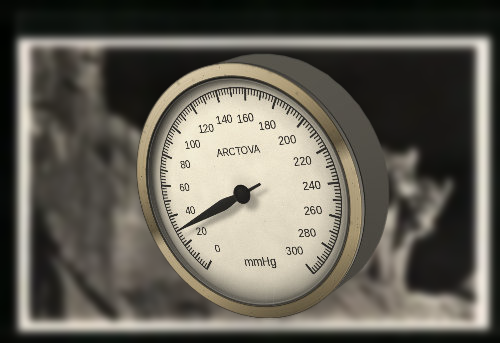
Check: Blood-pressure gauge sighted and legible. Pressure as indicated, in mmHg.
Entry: 30 mmHg
